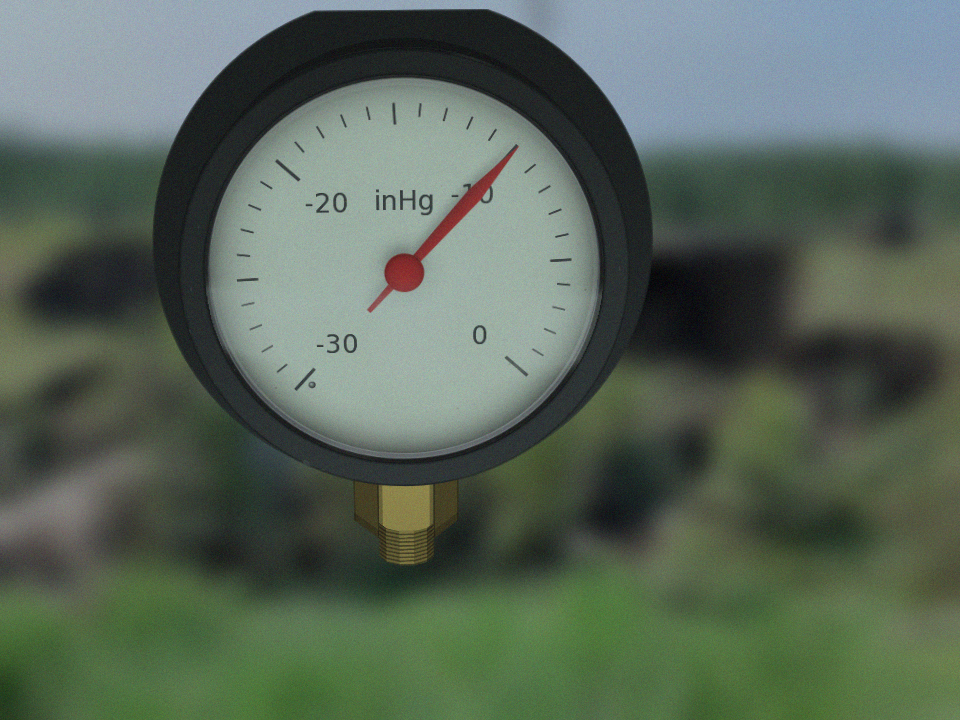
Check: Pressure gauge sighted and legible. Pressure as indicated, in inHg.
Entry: -10 inHg
